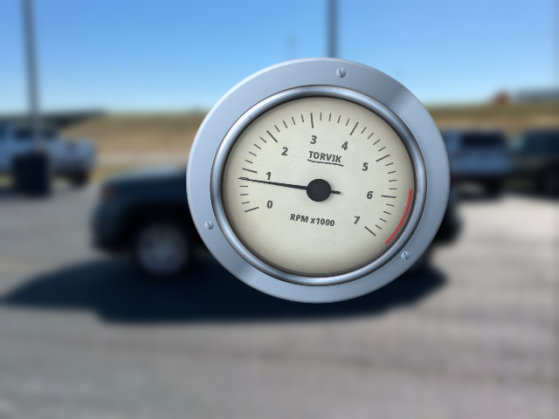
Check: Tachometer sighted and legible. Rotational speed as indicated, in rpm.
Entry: 800 rpm
